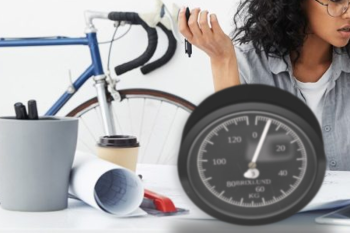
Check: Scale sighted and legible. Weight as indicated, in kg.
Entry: 5 kg
